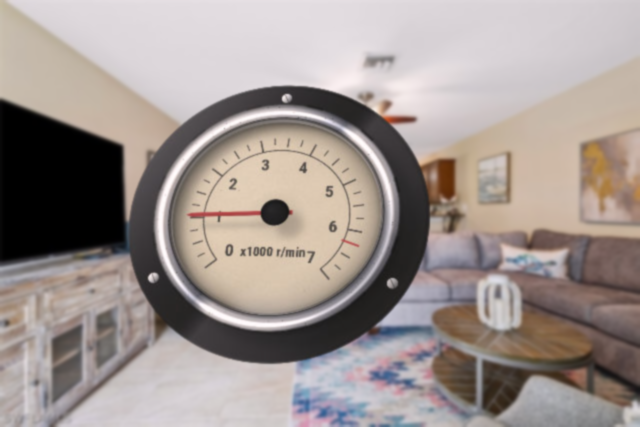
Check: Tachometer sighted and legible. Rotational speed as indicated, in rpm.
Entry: 1000 rpm
